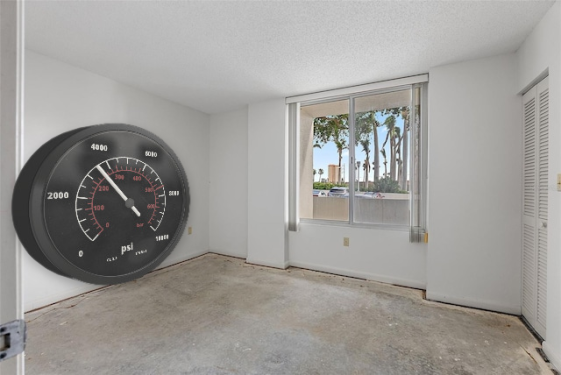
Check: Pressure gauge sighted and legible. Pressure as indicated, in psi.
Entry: 3500 psi
